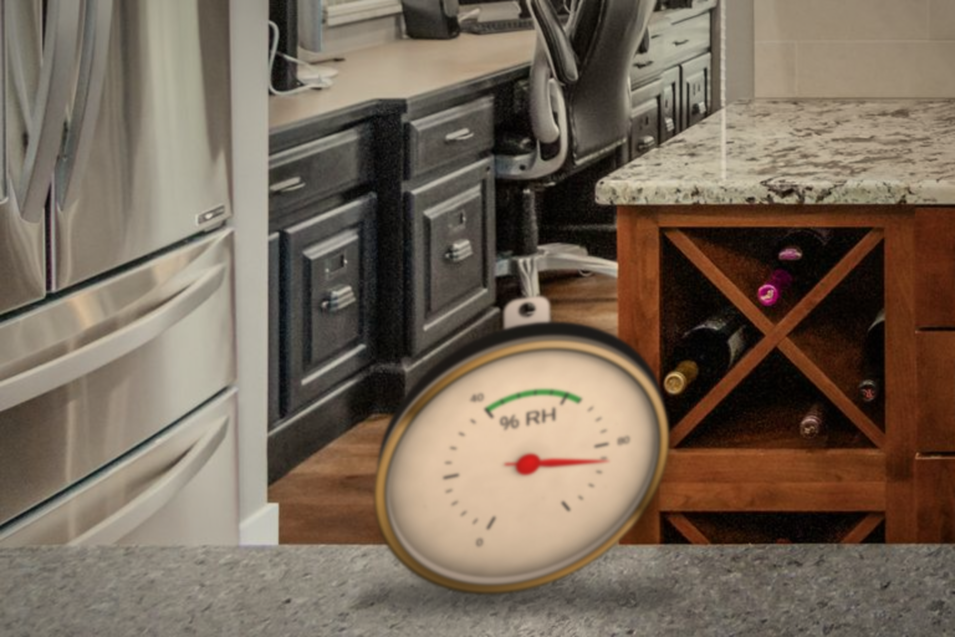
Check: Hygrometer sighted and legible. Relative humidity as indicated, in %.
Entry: 84 %
